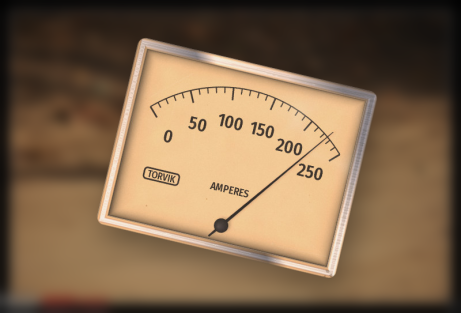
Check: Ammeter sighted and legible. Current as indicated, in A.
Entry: 225 A
